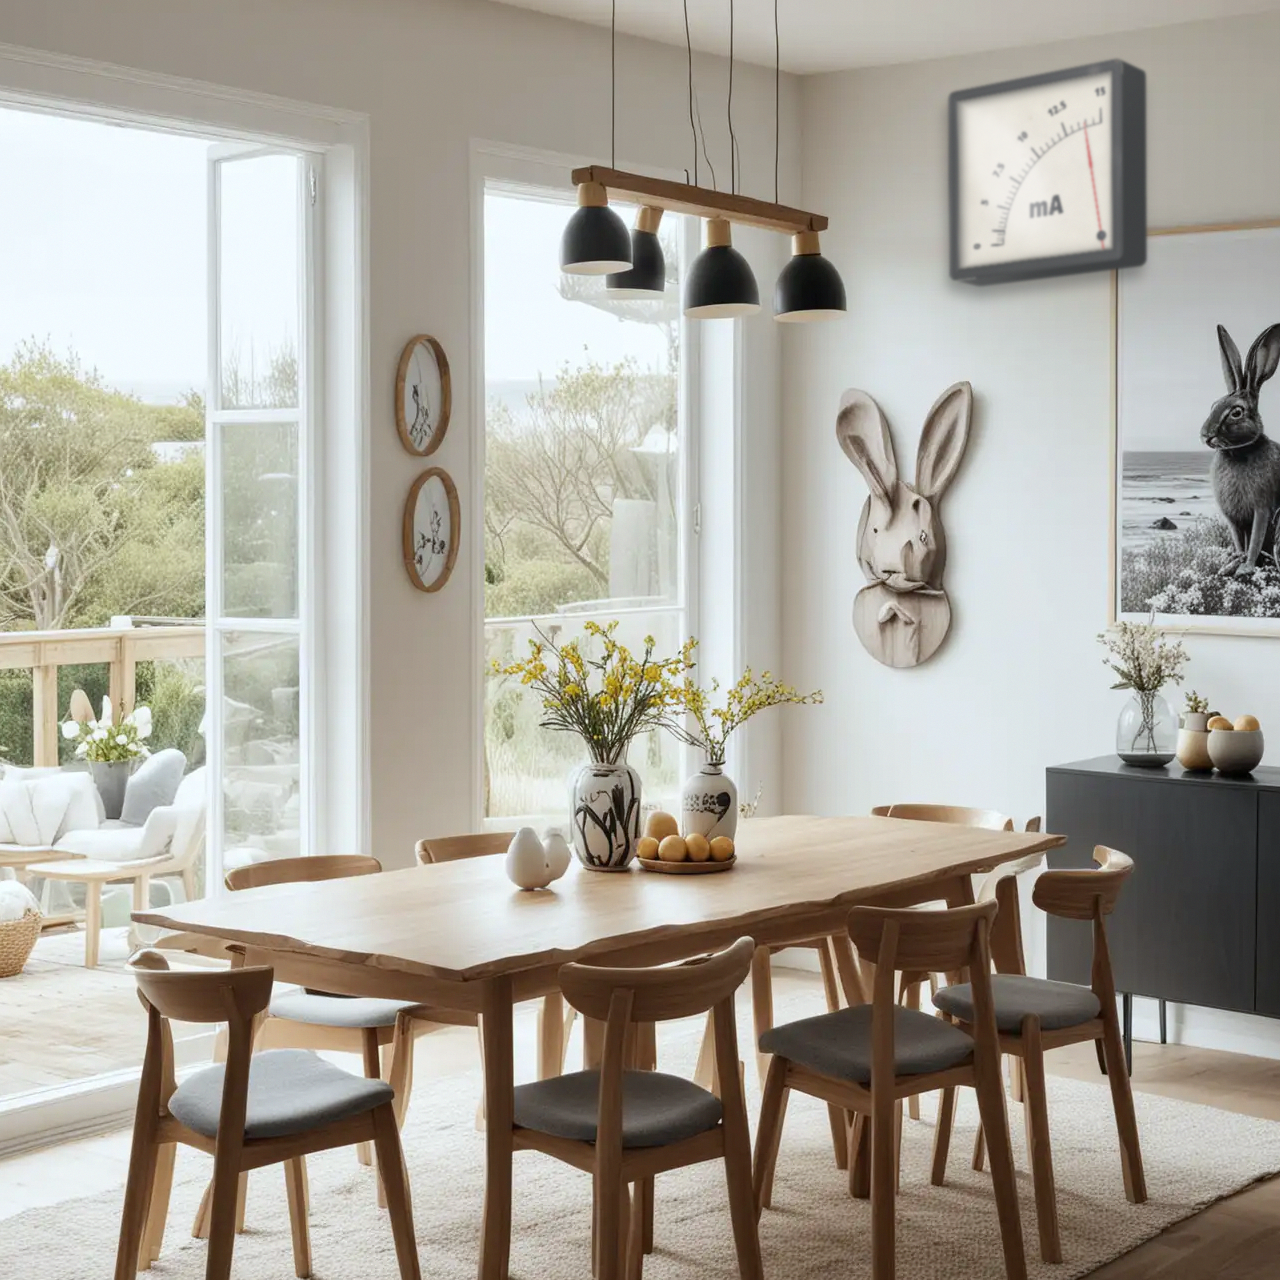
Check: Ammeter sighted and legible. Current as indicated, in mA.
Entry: 14 mA
